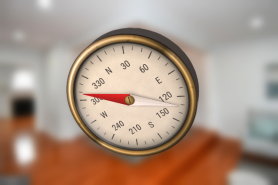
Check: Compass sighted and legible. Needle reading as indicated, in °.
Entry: 310 °
